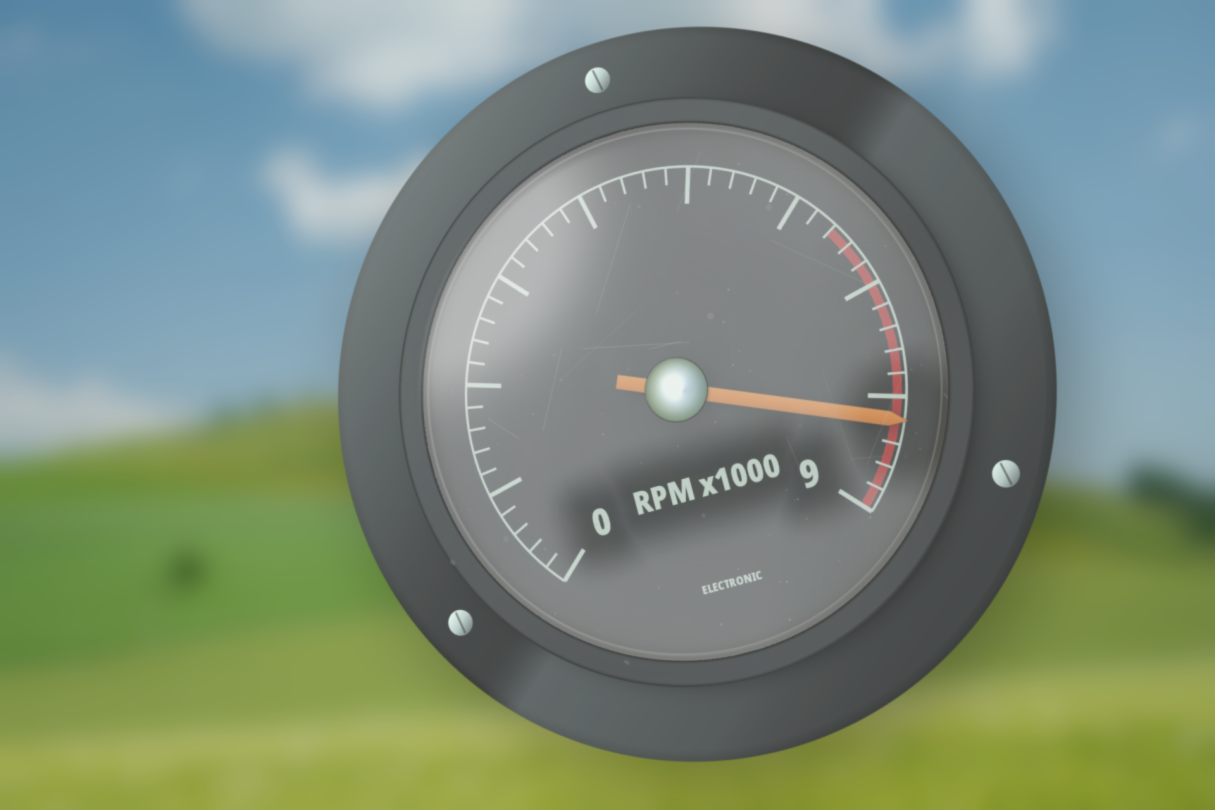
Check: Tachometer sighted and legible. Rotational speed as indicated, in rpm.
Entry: 8200 rpm
